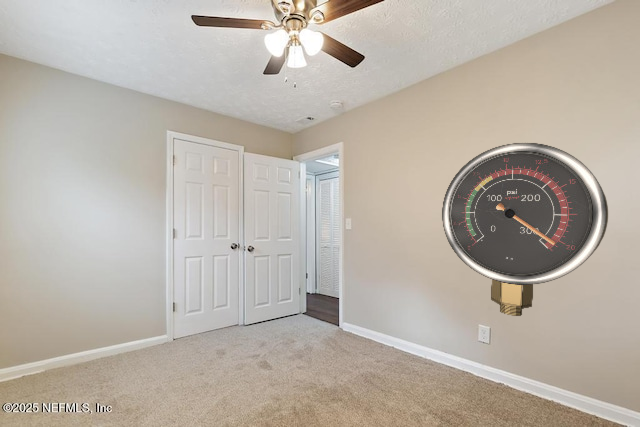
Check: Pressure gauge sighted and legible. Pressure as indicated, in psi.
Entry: 290 psi
